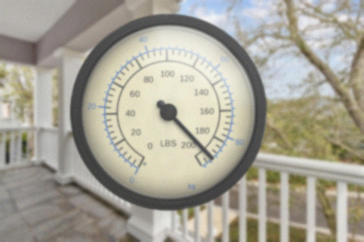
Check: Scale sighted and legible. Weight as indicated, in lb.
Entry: 192 lb
